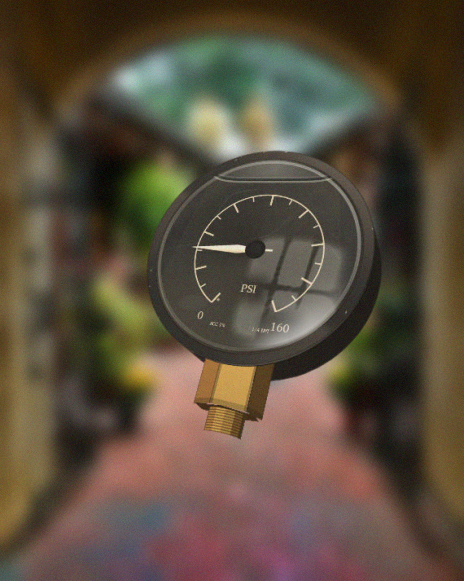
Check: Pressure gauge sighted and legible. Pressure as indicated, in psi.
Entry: 30 psi
